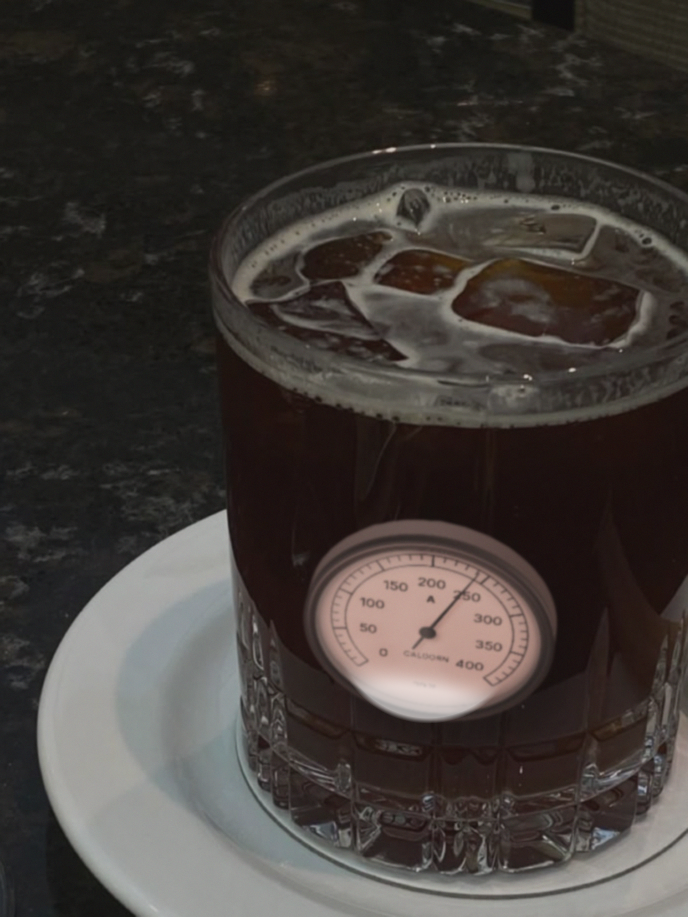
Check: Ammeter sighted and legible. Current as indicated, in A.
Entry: 240 A
